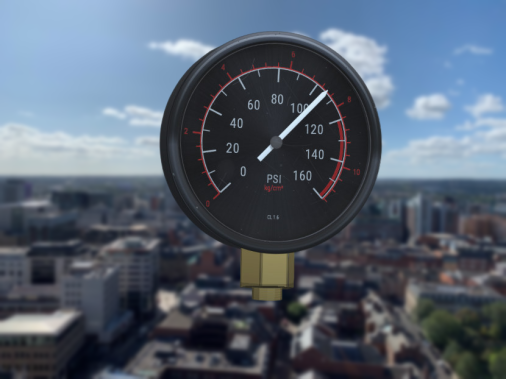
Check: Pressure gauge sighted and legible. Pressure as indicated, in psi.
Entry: 105 psi
